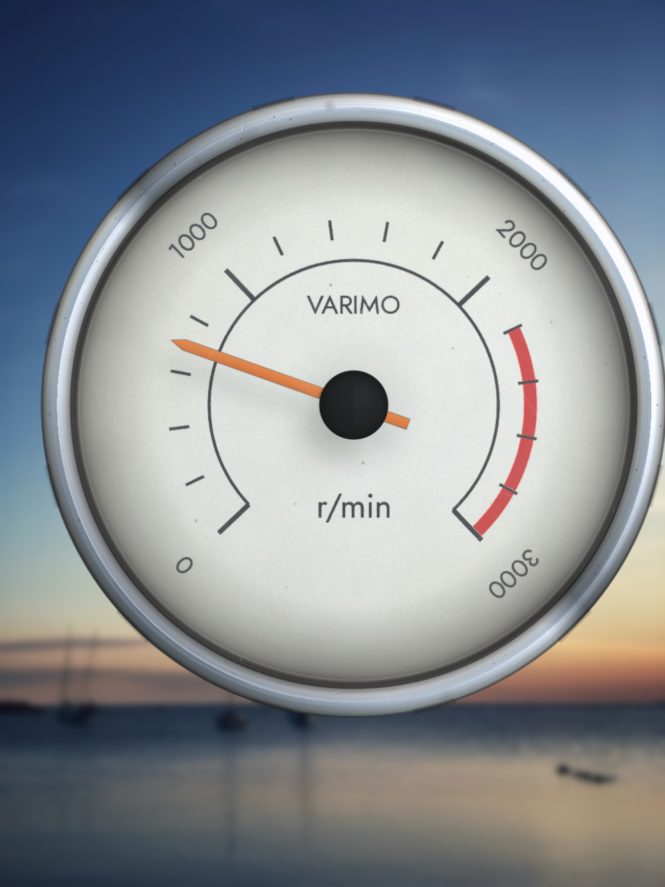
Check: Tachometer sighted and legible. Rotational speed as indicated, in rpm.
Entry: 700 rpm
